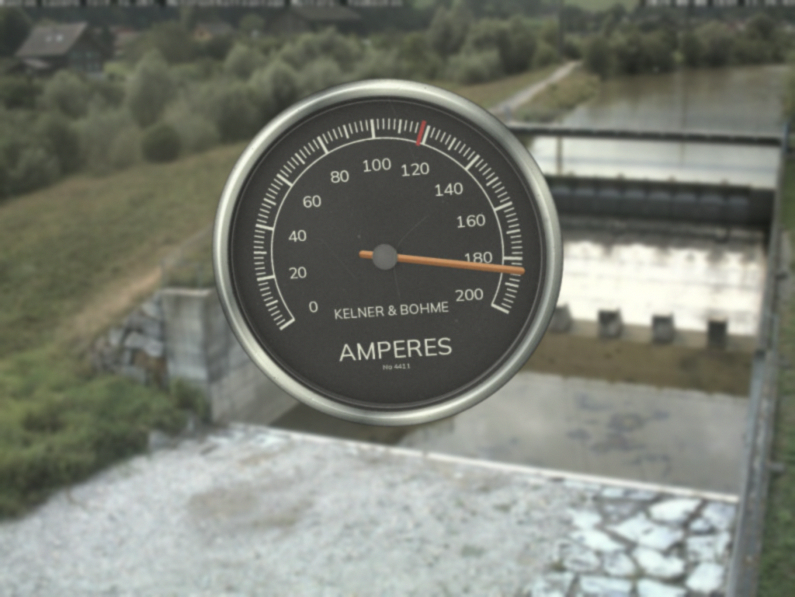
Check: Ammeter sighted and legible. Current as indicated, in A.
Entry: 184 A
